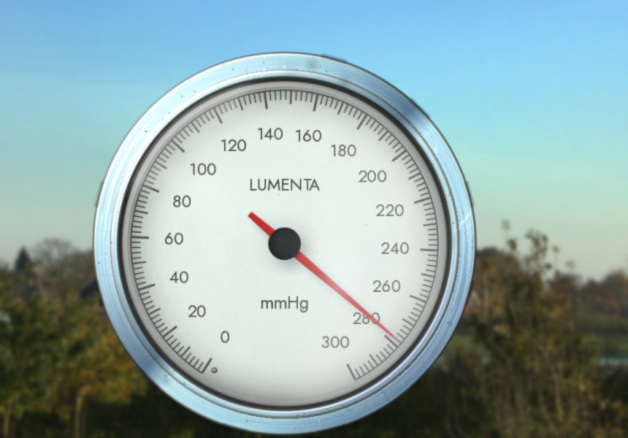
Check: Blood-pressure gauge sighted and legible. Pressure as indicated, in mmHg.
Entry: 278 mmHg
